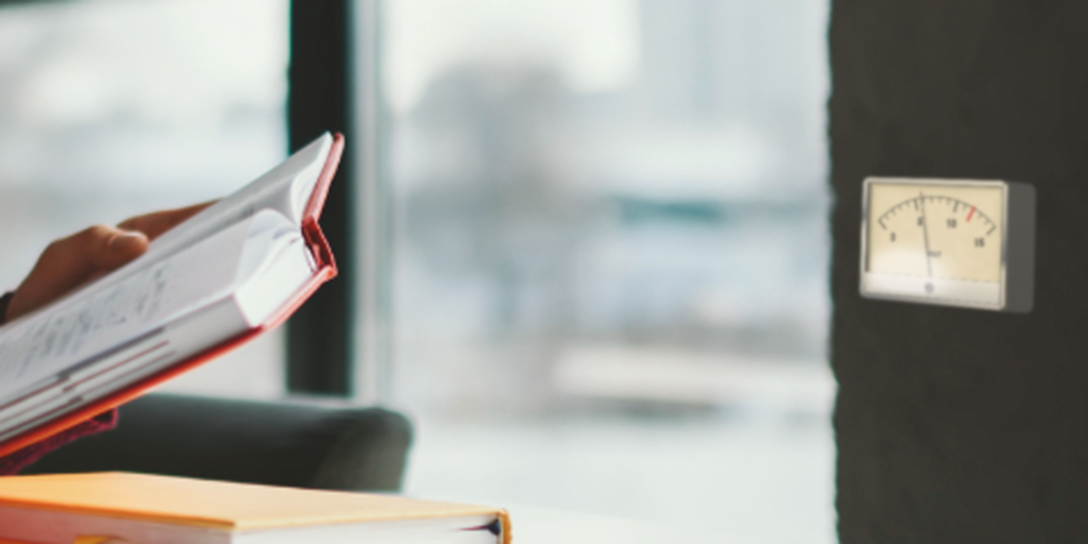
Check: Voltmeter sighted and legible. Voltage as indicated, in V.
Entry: 6 V
